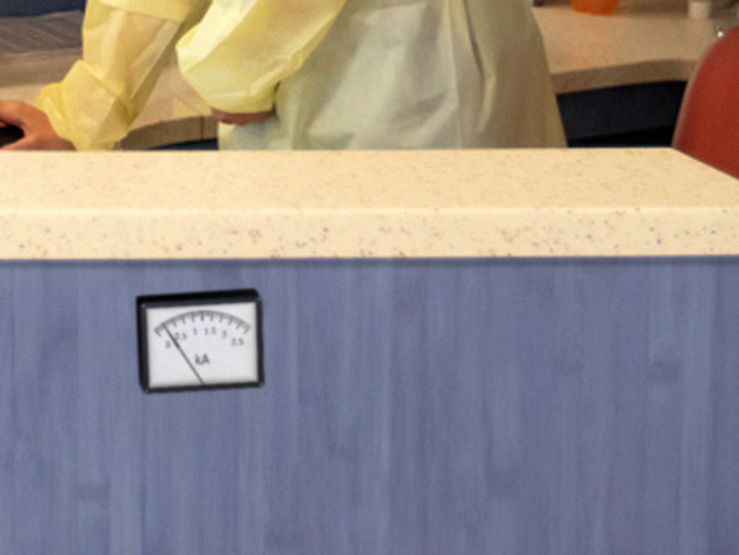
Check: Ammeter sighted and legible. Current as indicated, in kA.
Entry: 0.25 kA
